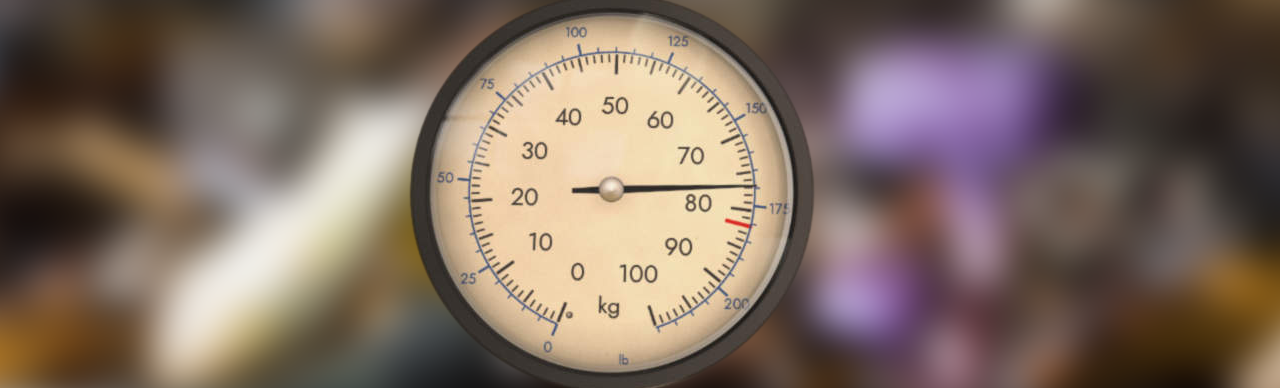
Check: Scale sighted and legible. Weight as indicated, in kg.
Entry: 77 kg
